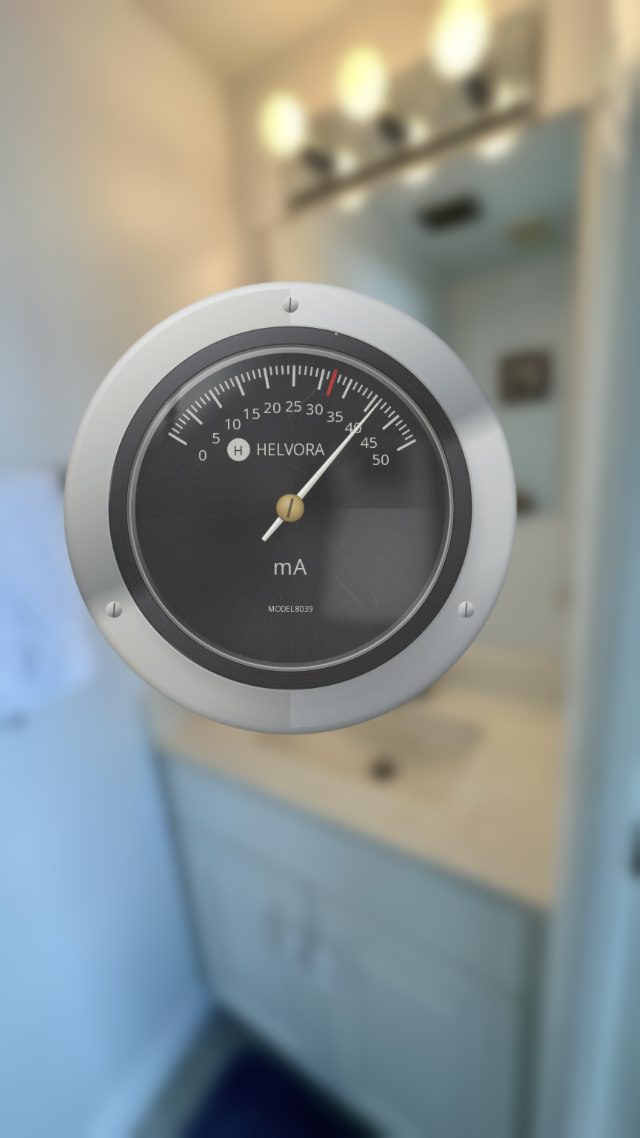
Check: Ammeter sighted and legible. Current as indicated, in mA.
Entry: 41 mA
